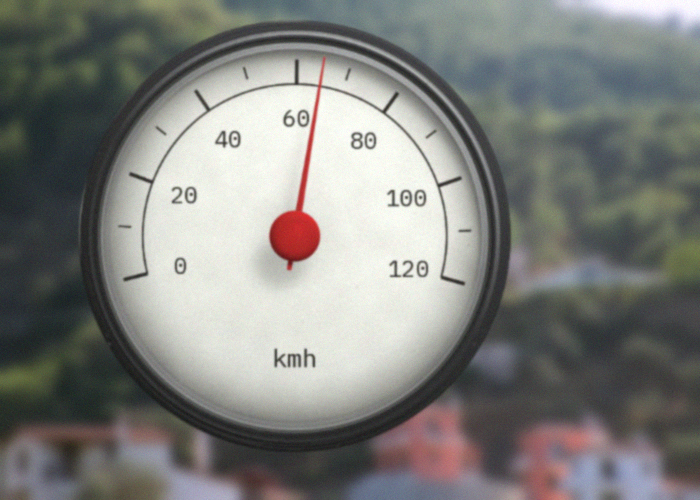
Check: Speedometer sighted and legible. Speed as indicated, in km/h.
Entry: 65 km/h
